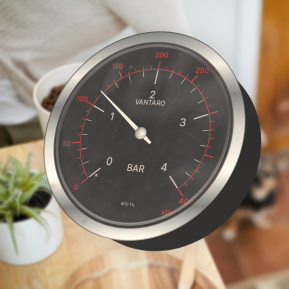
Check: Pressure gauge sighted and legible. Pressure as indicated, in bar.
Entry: 1.2 bar
